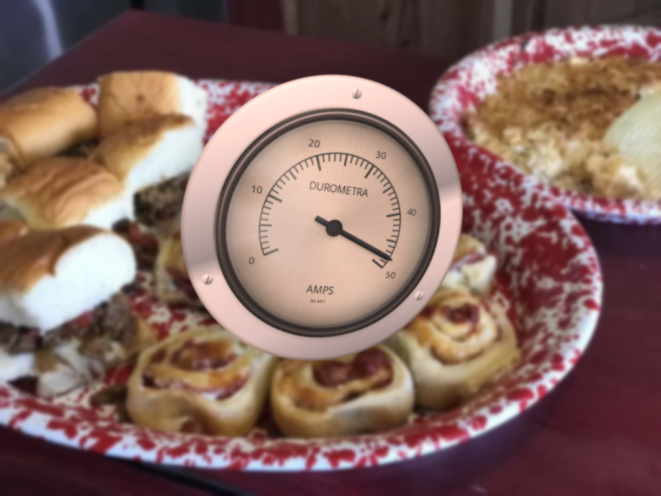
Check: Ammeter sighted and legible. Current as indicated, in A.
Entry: 48 A
